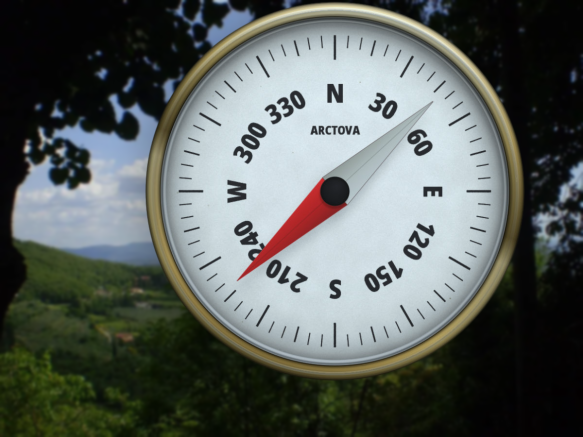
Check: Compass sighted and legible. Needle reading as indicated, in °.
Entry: 227.5 °
